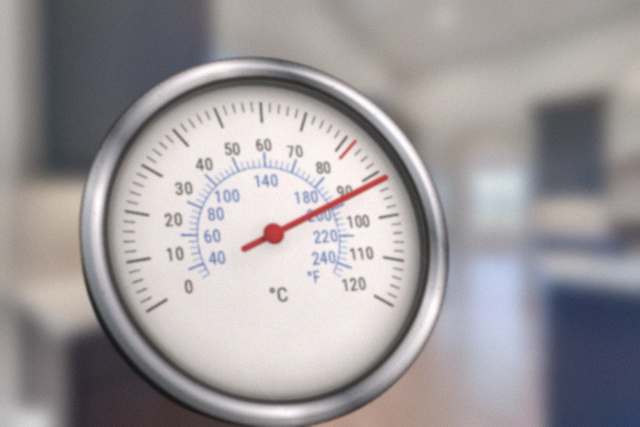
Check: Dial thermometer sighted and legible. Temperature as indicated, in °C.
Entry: 92 °C
